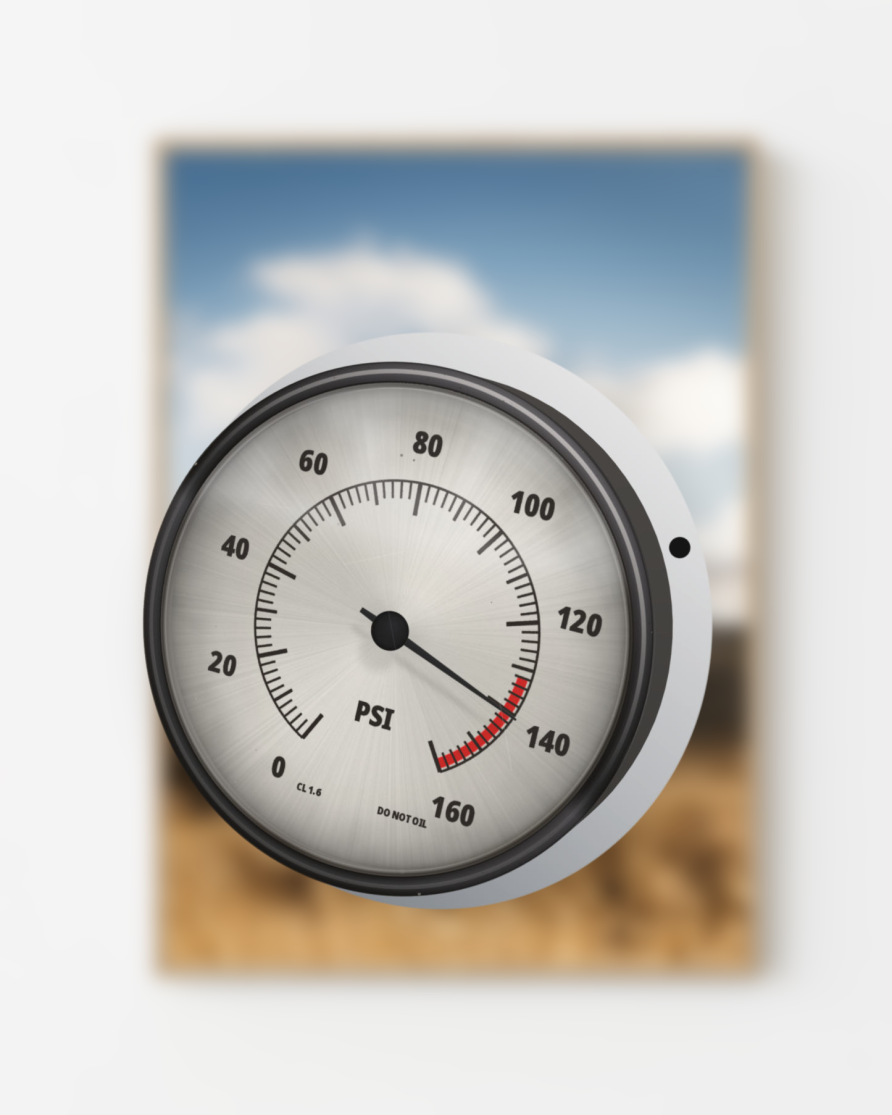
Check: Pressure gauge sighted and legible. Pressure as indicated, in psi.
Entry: 140 psi
